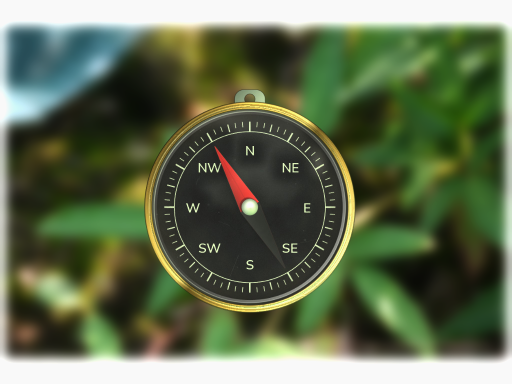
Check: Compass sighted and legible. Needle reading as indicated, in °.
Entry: 330 °
